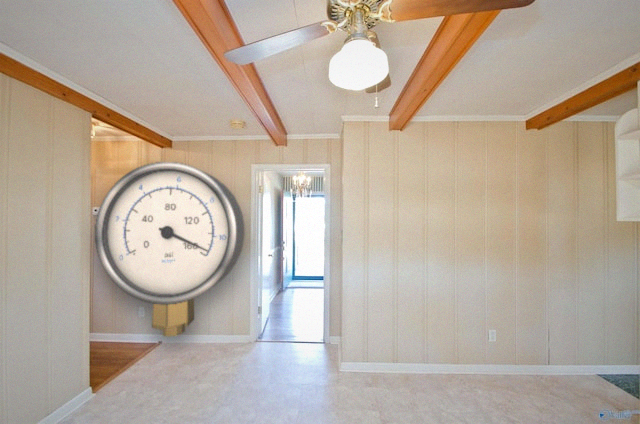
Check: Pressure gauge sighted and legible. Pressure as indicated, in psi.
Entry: 155 psi
